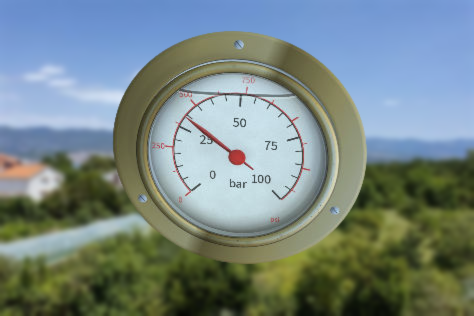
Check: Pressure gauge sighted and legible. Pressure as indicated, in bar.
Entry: 30 bar
